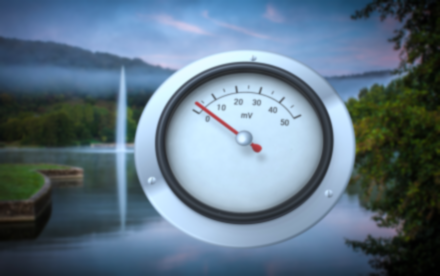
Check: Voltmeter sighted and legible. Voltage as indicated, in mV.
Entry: 2.5 mV
